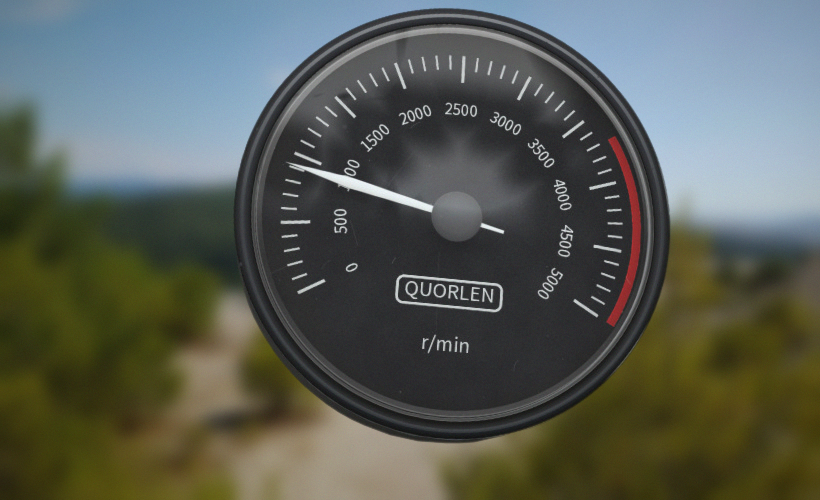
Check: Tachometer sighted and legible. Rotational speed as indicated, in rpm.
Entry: 900 rpm
